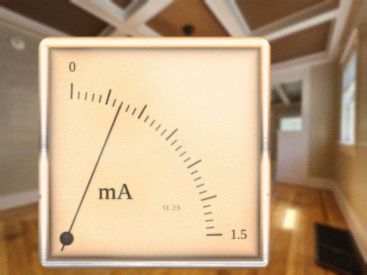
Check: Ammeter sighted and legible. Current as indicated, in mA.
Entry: 0.35 mA
